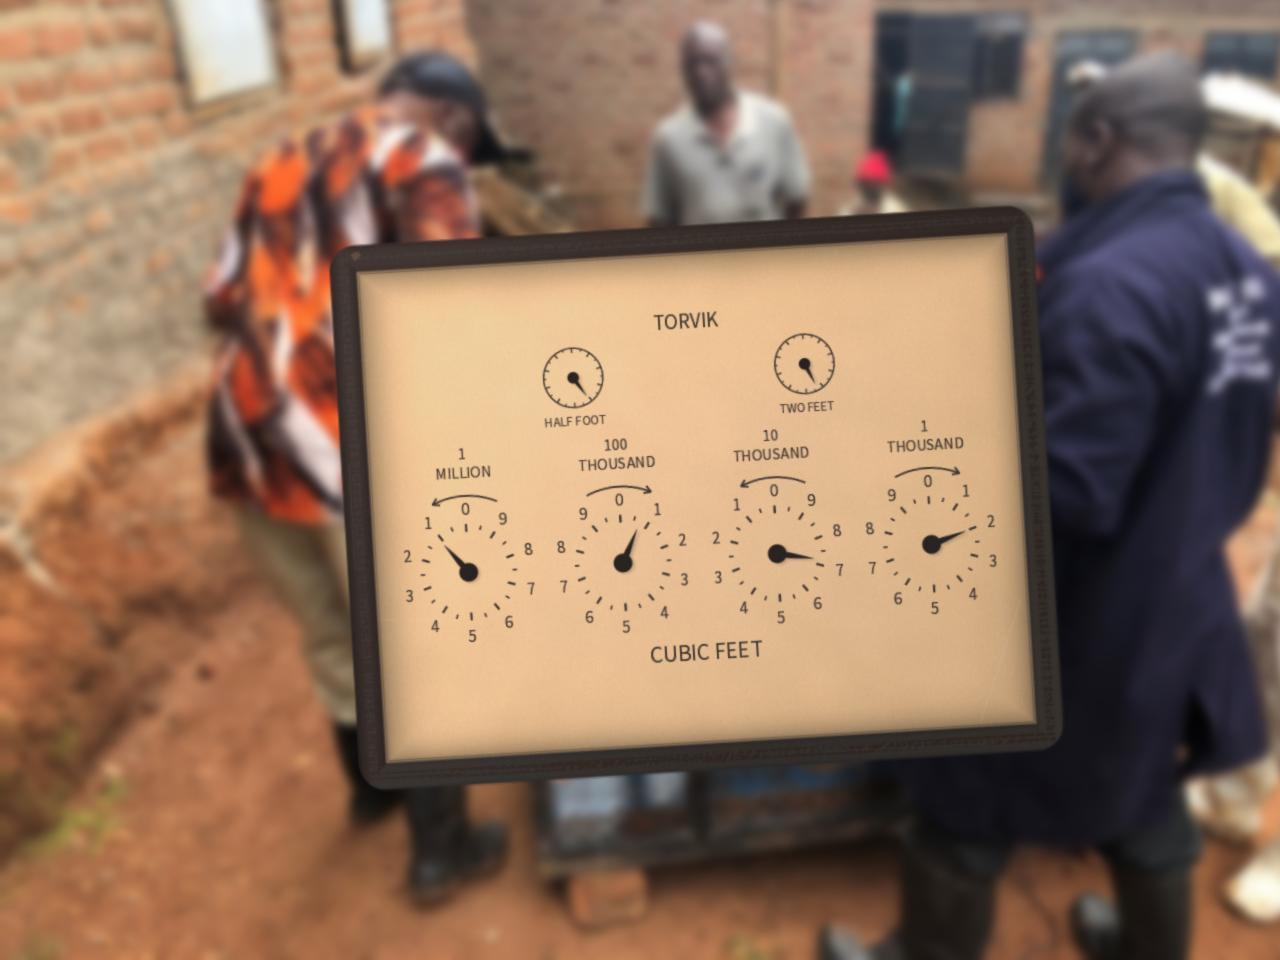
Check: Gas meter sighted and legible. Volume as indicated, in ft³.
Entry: 107200 ft³
